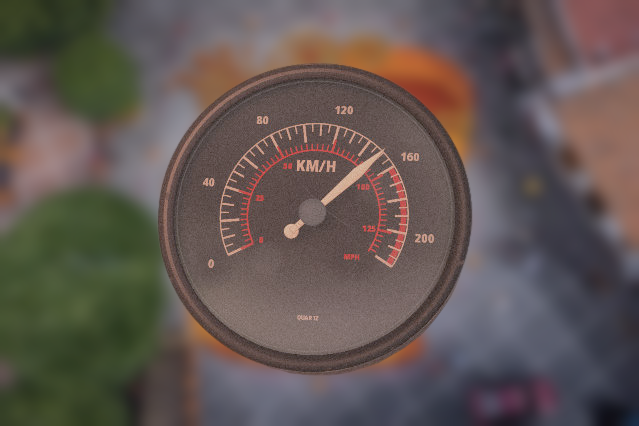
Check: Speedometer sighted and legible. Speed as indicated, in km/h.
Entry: 150 km/h
